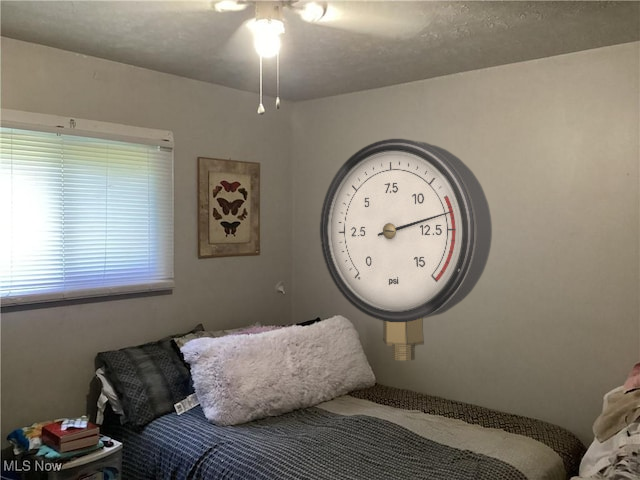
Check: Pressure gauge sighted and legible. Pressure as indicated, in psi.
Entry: 11.75 psi
